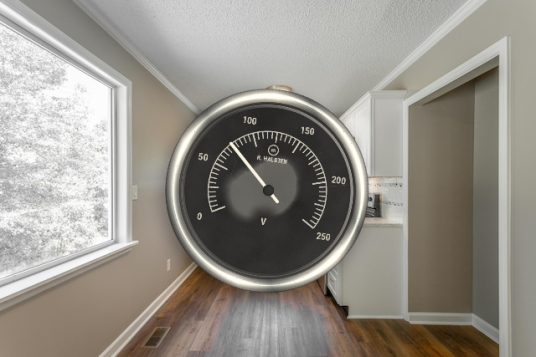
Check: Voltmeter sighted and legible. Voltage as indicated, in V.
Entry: 75 V
